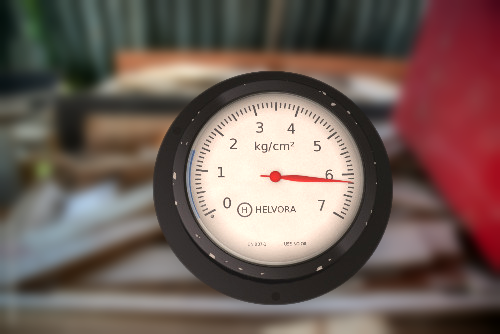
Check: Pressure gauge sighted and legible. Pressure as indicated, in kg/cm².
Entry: 6.2 kg/cm²
